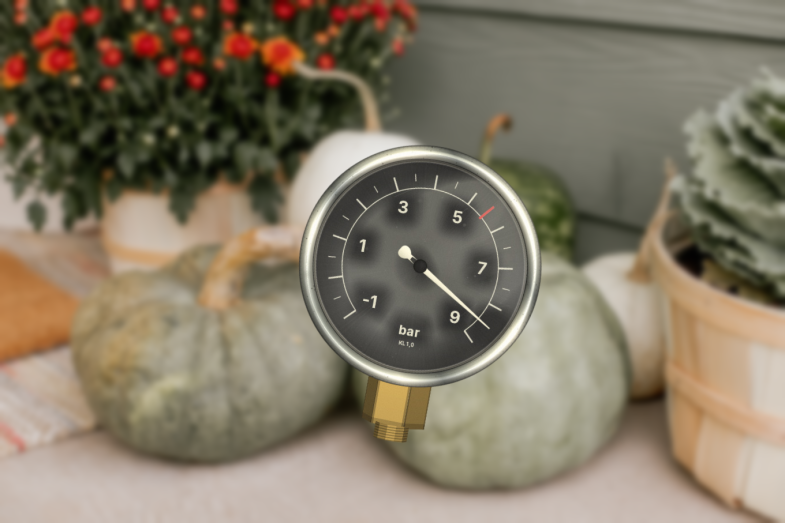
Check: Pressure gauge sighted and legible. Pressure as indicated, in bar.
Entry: 8.5 bar
